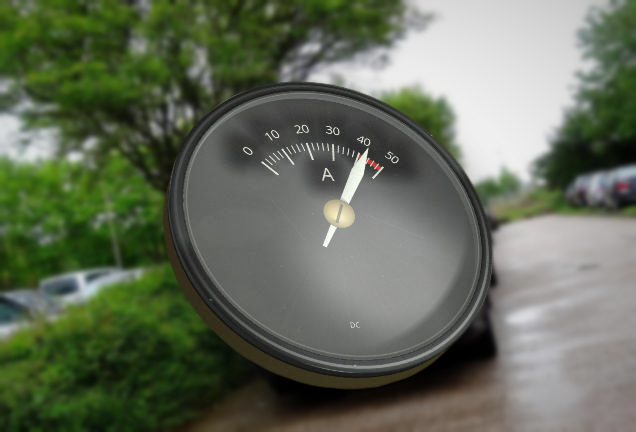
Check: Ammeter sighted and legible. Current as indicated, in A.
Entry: 42 A
